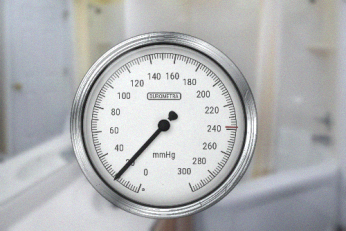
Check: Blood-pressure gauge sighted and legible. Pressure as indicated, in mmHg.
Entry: 20 mmHg
